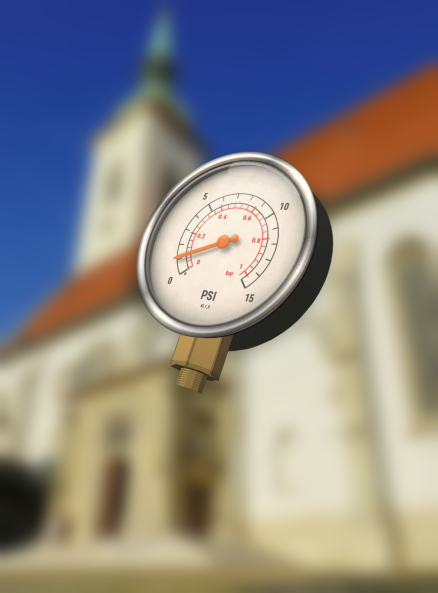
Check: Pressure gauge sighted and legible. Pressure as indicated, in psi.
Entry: 1 psi
